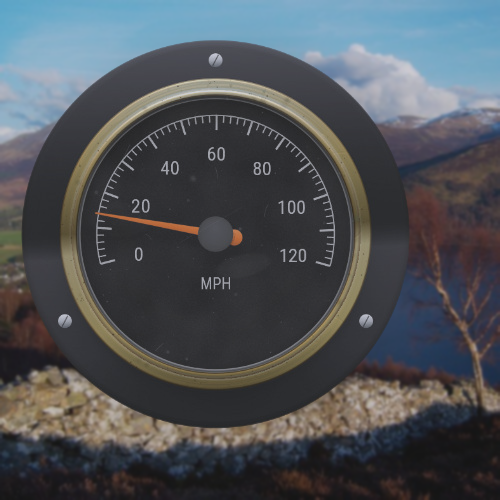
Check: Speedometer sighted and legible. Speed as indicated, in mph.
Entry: 14 mph
